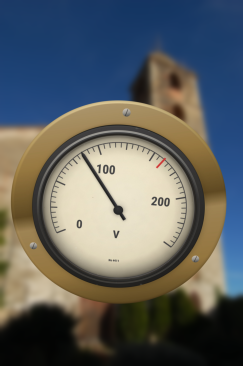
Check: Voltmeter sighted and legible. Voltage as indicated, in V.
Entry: 85 V
